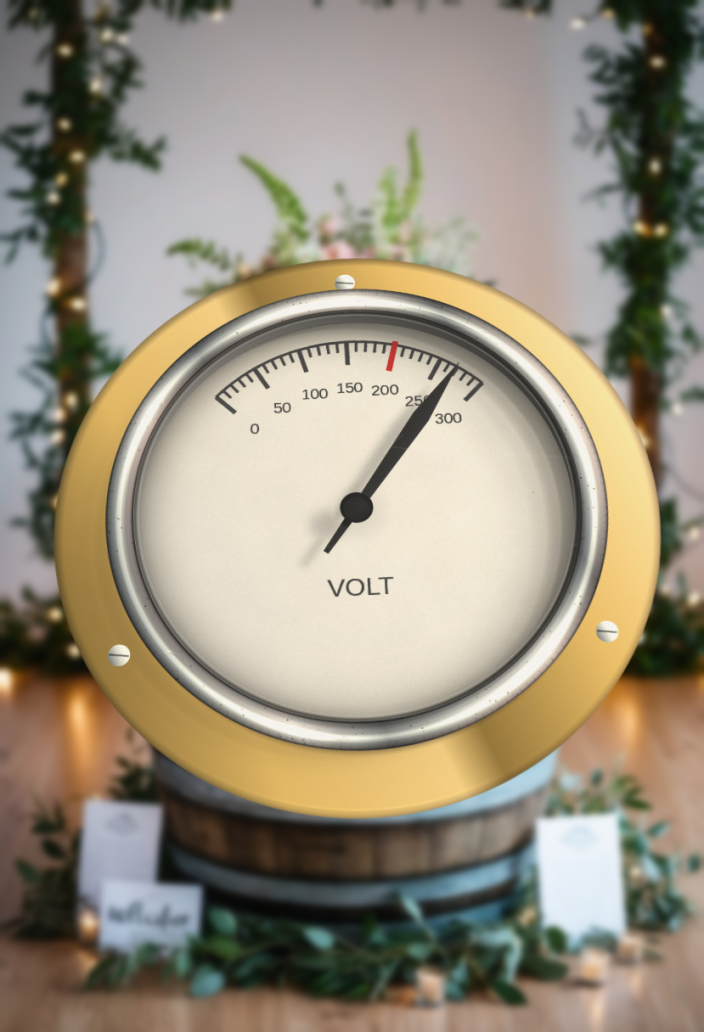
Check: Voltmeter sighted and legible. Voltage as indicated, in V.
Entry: 270 V
